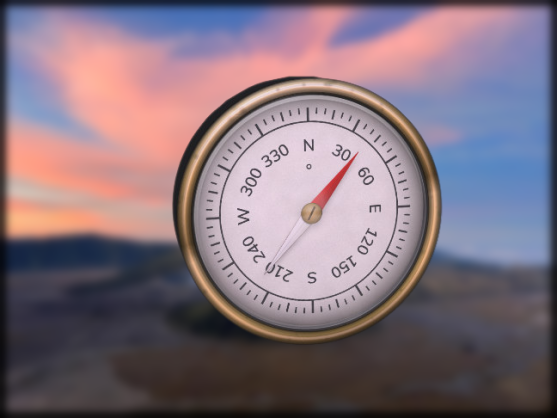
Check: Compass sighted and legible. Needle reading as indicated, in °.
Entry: 40 °
